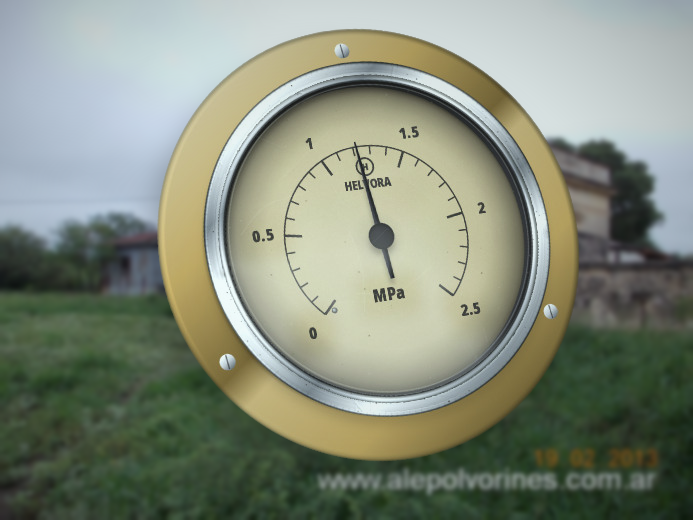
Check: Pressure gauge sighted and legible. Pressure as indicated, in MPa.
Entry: 1.2 MPa
